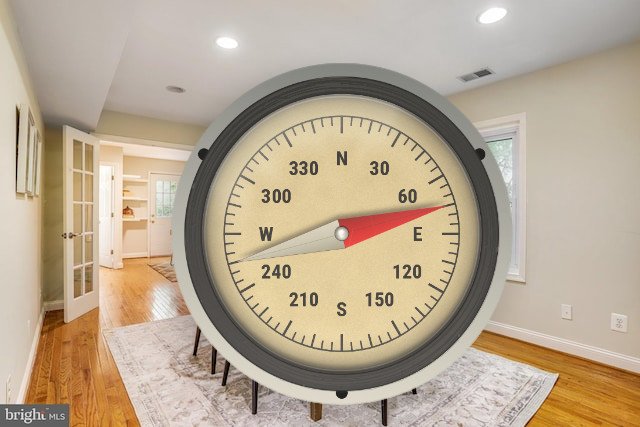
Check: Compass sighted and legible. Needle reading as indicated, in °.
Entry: 75 °
